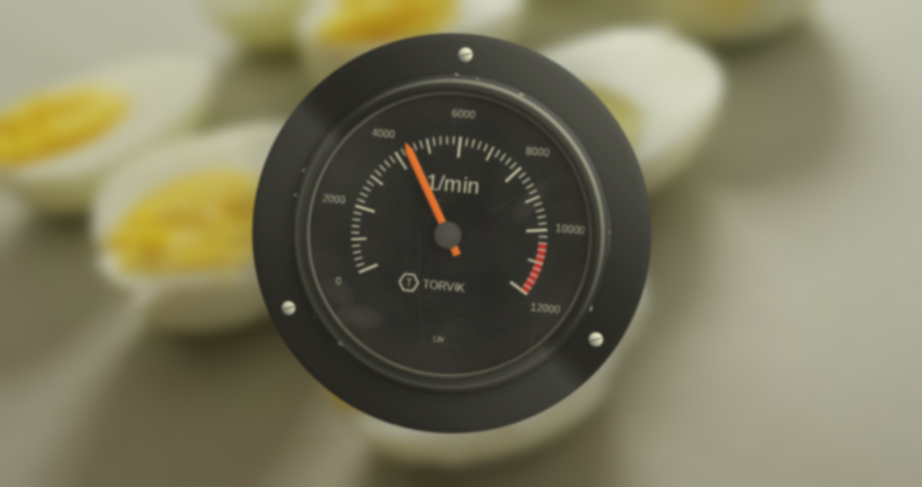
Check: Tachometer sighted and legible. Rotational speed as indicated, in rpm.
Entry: 4400 rpm
